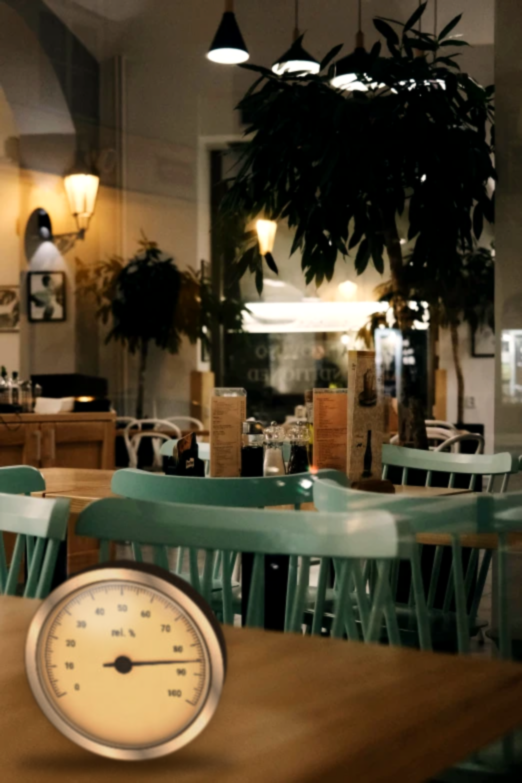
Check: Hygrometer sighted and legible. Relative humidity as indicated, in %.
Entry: 85 %
